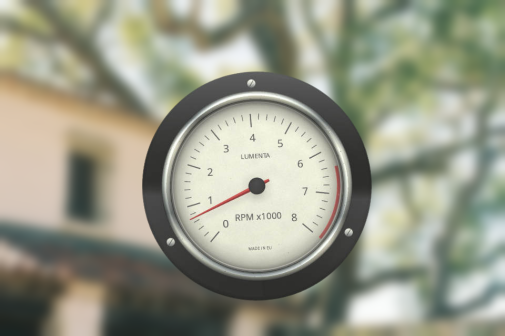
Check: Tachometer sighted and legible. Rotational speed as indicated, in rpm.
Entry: 700 rpm
